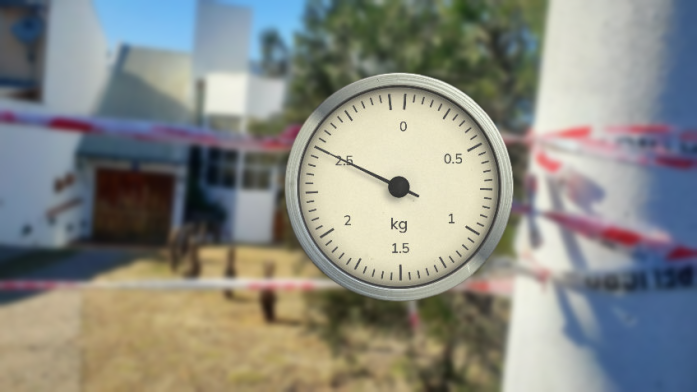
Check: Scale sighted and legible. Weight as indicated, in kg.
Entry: 2.5 kg
